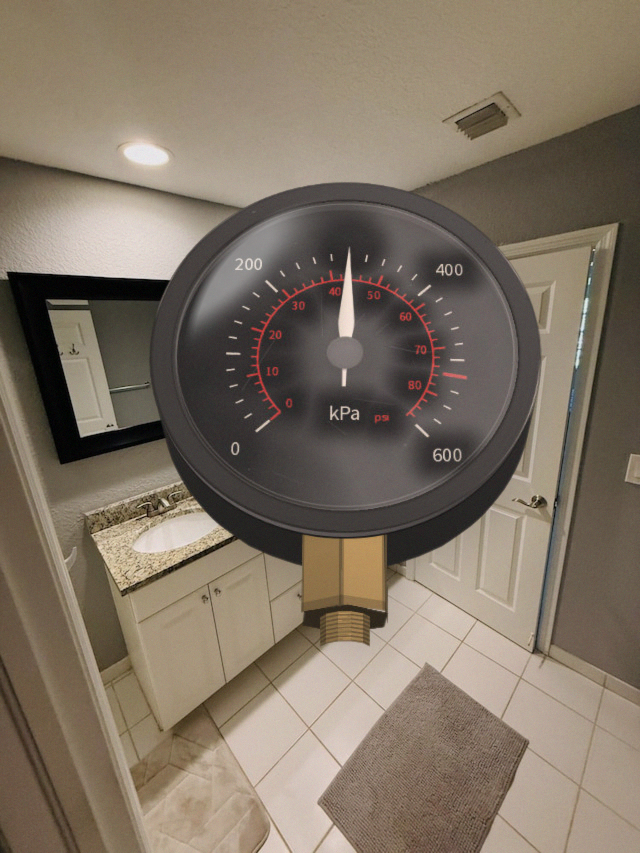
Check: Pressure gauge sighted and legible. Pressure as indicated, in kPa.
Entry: 300 kPa
